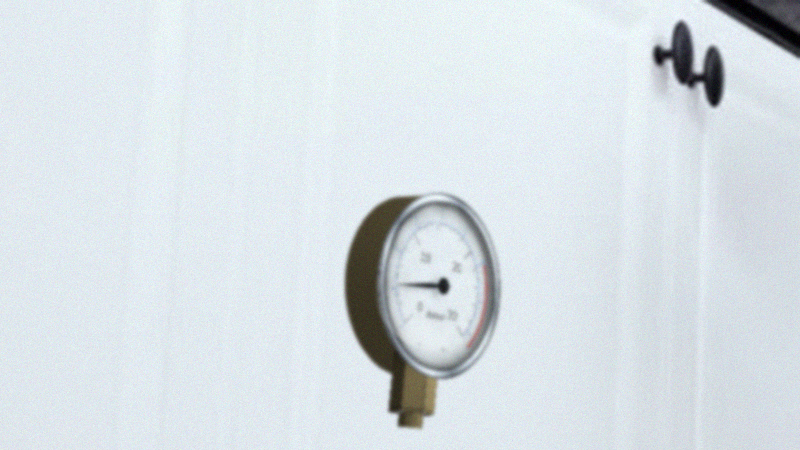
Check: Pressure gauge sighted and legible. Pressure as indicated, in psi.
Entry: 4 psi
